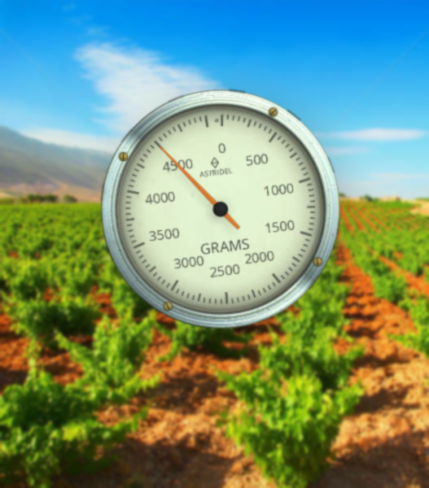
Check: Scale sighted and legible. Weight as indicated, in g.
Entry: 4500 g
